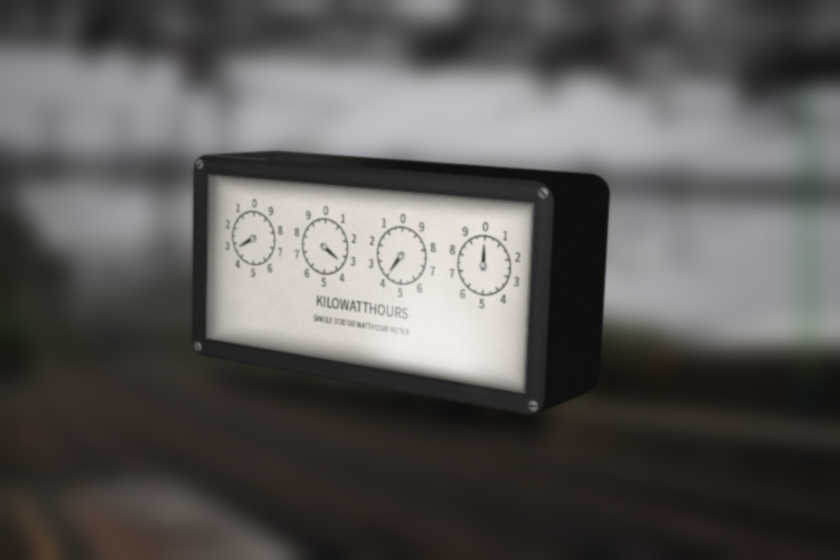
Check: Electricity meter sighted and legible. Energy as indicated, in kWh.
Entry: 3340 kWh
